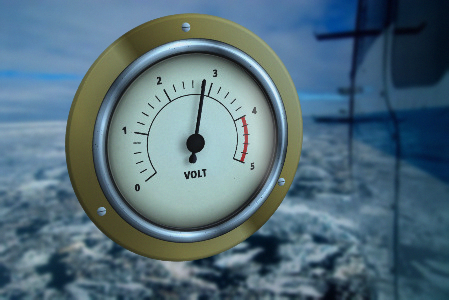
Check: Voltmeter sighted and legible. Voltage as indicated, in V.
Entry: 2.8 V
